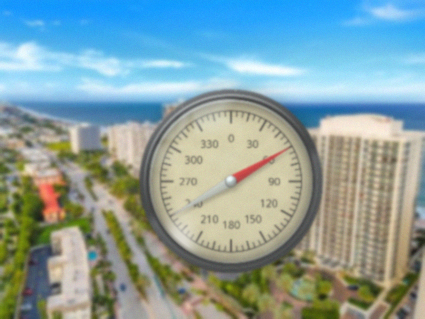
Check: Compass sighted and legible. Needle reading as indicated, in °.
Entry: 60 °
